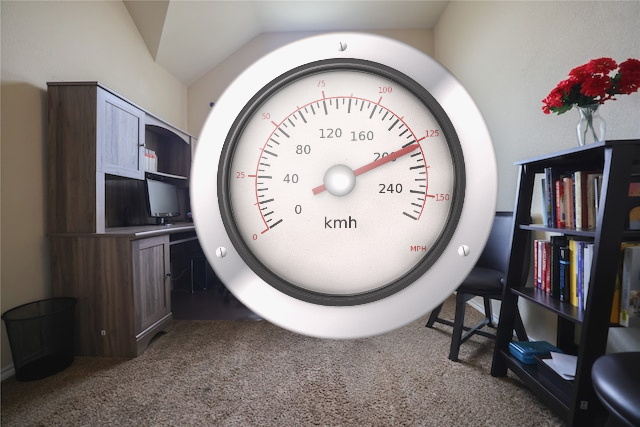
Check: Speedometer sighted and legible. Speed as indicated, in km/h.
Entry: 205 km/h
